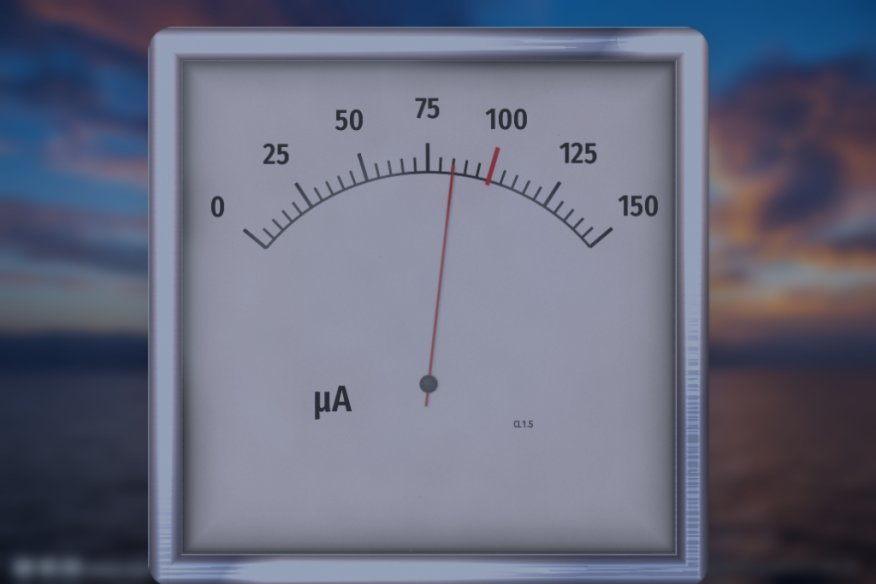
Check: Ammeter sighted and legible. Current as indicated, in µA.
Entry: 85 µA
